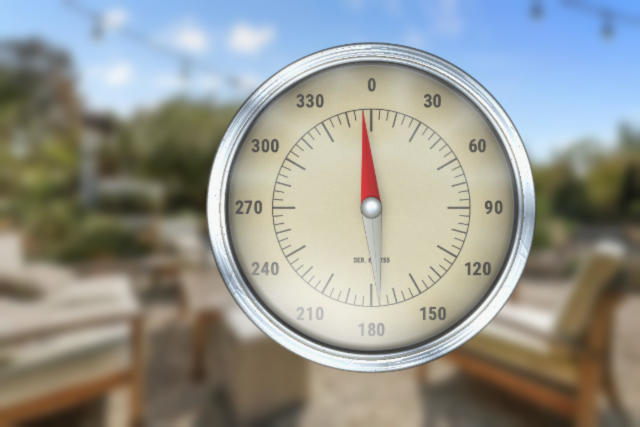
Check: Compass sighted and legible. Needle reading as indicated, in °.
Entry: 355 °
